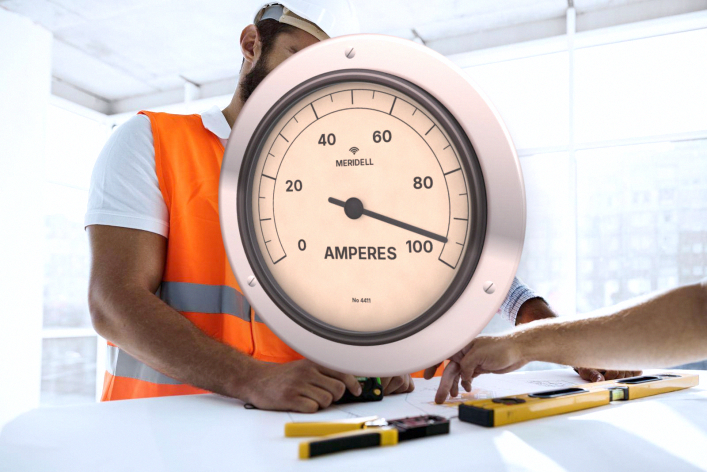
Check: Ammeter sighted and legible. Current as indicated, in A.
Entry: 95 A
